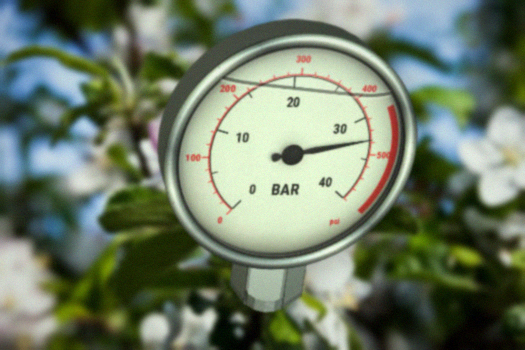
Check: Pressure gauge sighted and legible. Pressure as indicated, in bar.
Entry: 32.5 bar
